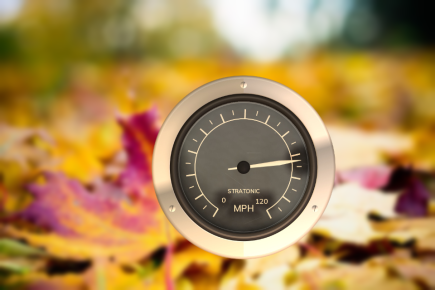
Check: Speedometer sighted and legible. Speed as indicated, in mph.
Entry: 92.5 mph
